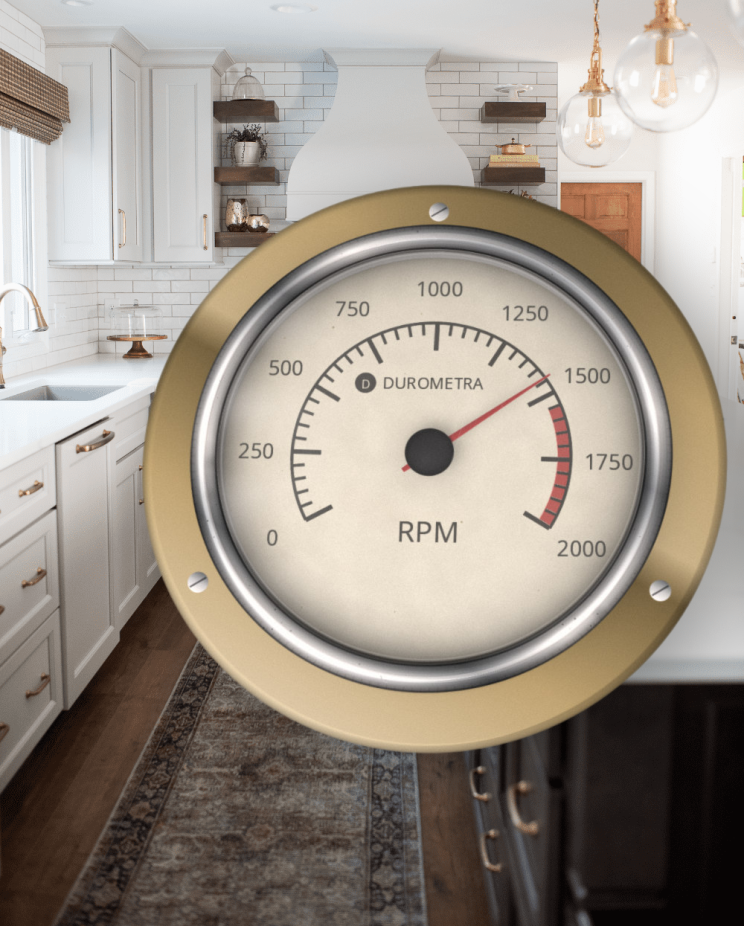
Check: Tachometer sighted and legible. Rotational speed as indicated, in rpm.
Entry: 1450 rpm
